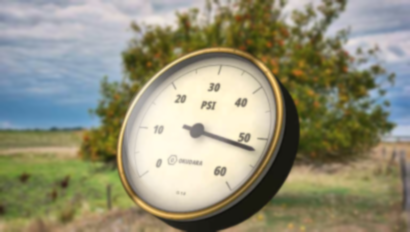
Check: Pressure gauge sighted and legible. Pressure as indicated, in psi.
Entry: 52.5 psi
